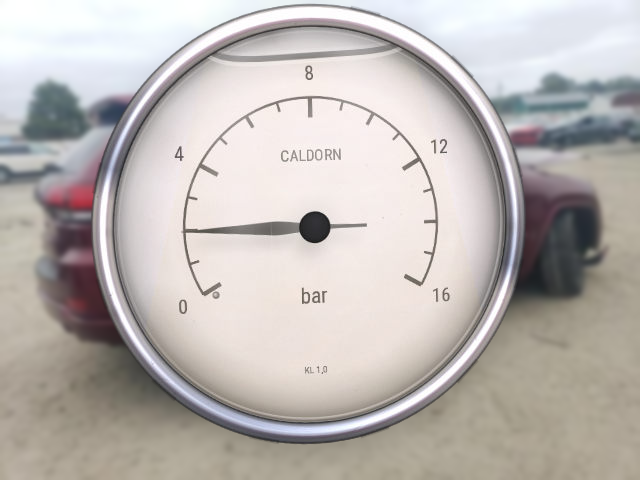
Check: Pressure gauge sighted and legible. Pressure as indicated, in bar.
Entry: 2 bar
